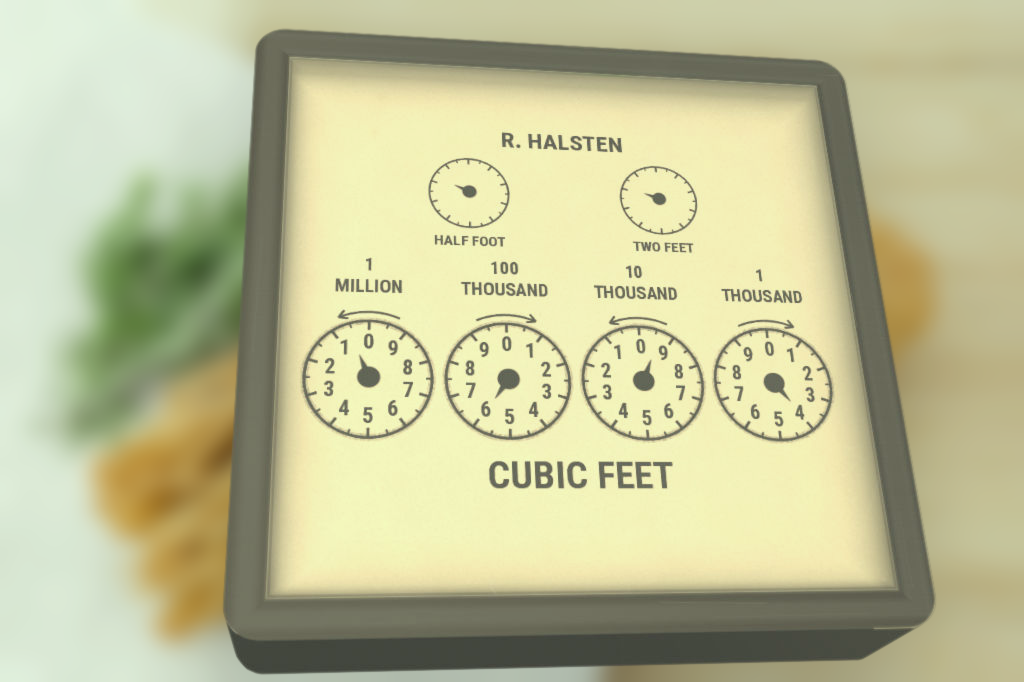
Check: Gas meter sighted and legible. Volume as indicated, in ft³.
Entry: 59400 ft³
